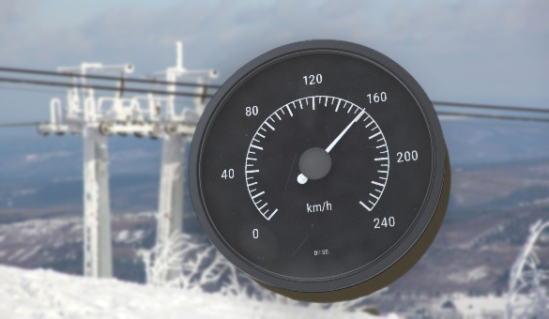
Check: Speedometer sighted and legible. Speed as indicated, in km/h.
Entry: 160 km/h
